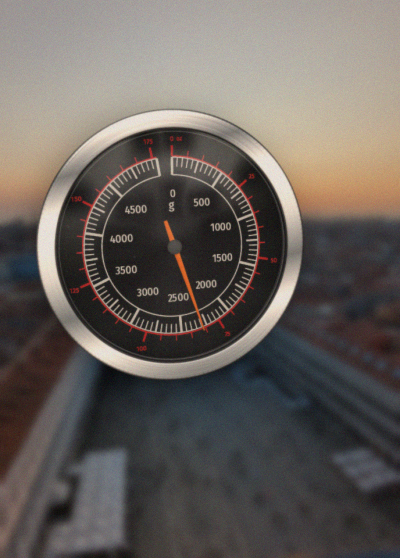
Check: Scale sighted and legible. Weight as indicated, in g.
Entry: 2300 g
